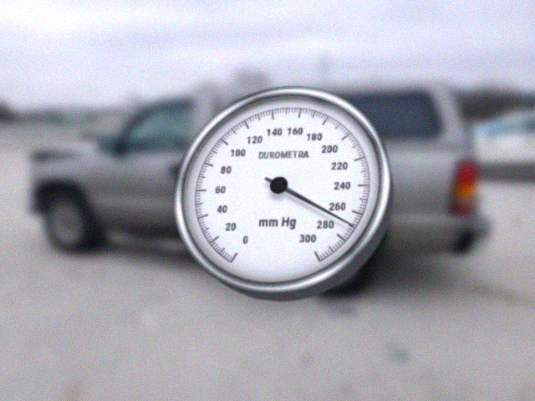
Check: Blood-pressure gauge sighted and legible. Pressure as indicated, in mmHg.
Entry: 270 mmHg
